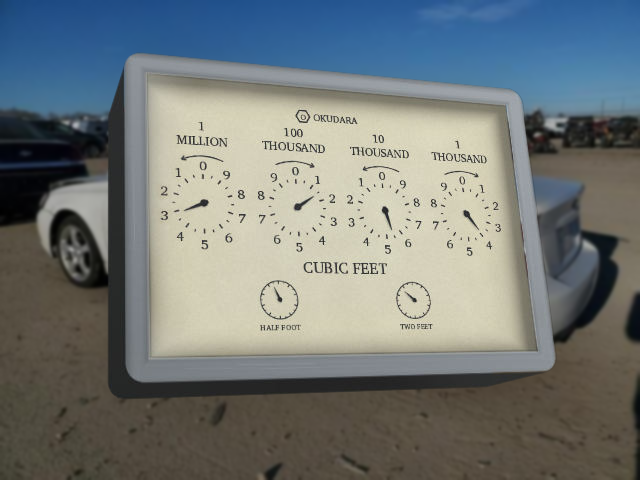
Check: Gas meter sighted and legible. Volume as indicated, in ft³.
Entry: 315400 ft³
